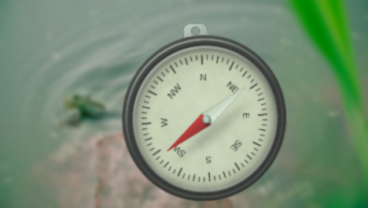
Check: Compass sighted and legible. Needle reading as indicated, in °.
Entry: 235 °
